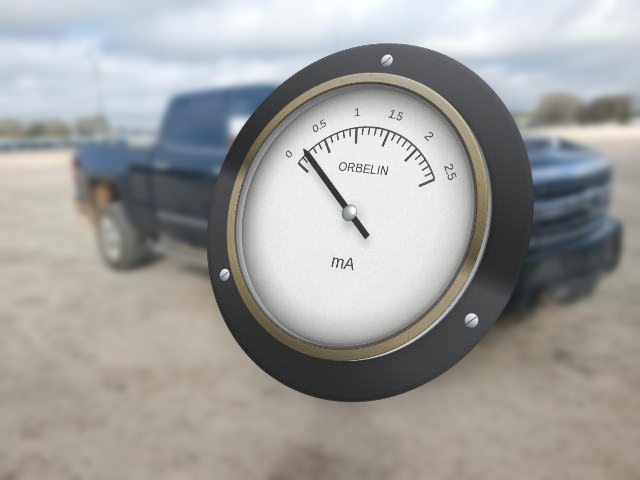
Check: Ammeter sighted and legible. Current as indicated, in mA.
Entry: 0.2 mA
